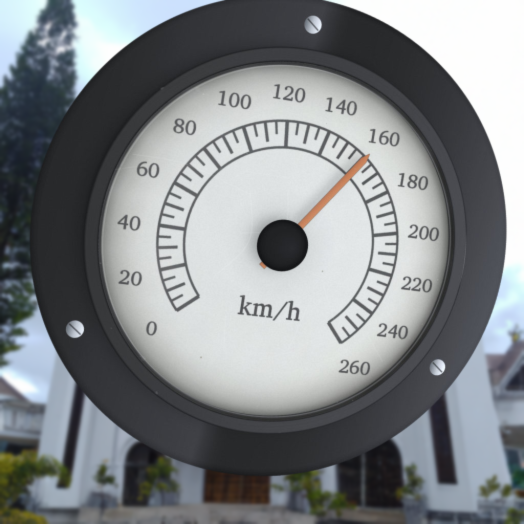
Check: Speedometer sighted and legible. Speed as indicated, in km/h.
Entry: 160 km/h
